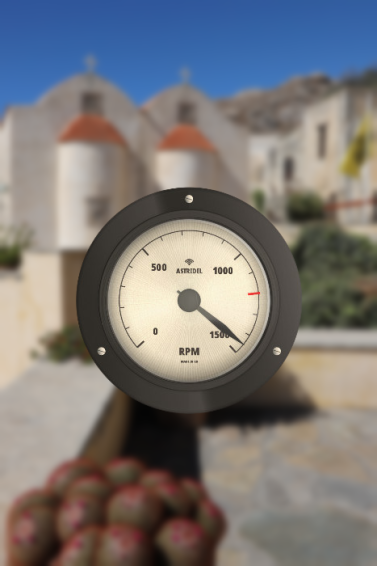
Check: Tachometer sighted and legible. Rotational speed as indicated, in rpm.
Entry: 1450 rpm
